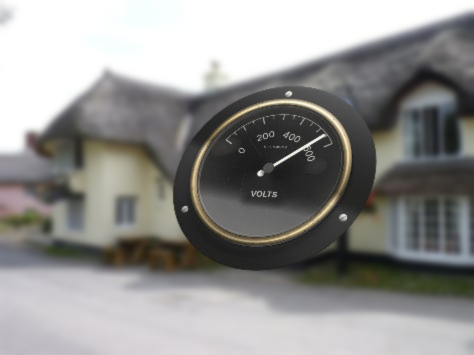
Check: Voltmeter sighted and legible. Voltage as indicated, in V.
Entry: 550 V
